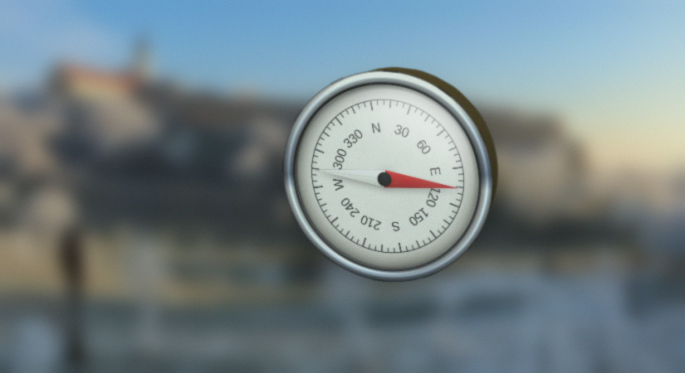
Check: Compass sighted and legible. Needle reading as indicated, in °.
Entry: 105 °
